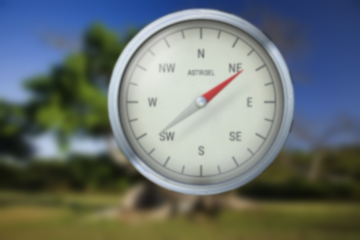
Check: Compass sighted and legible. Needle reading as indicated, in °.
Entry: 52.5 °
